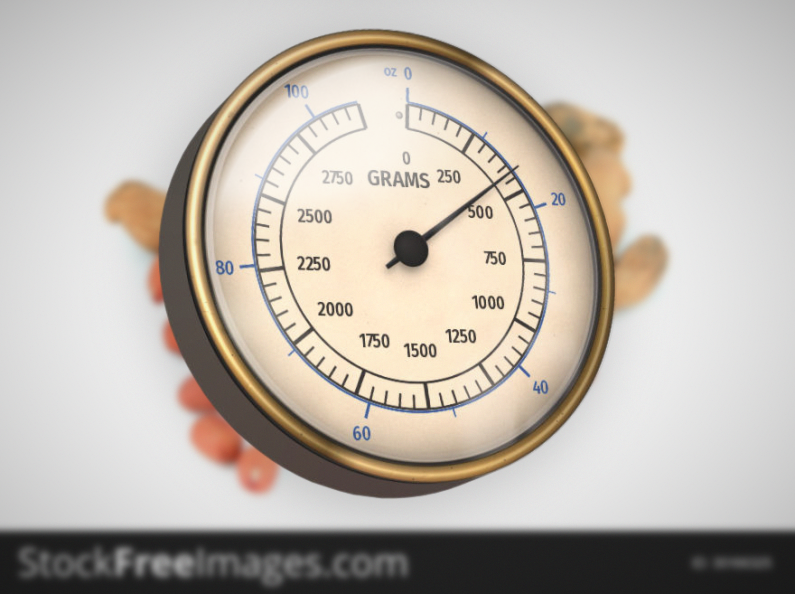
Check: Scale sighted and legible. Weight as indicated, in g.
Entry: 425 g
